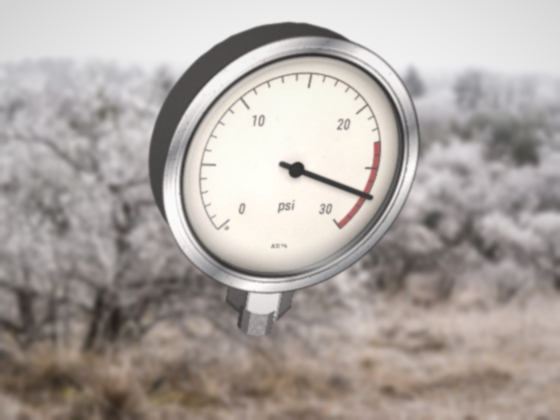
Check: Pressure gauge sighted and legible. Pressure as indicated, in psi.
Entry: 27 psi
